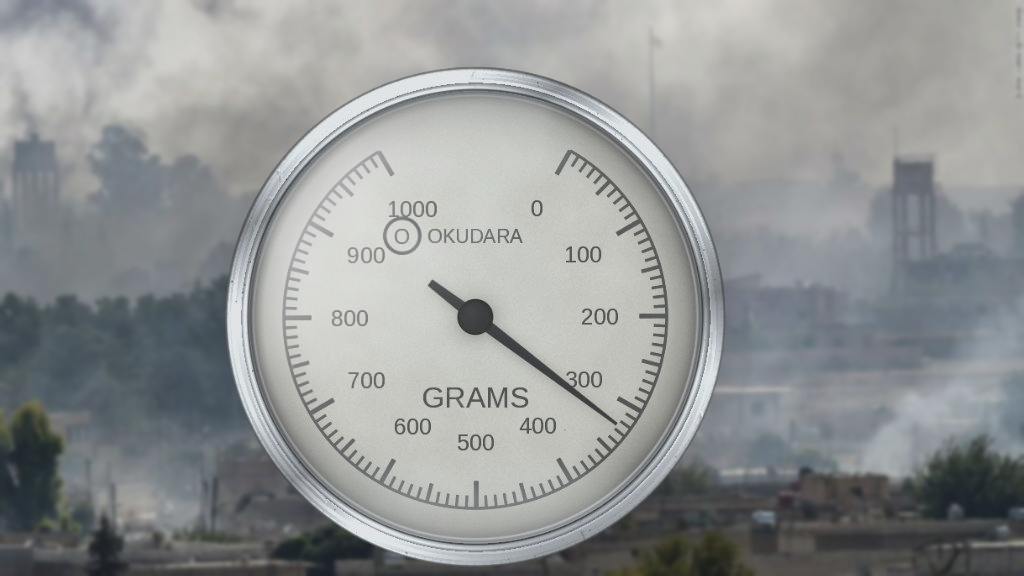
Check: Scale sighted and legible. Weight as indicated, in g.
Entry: 325 g
